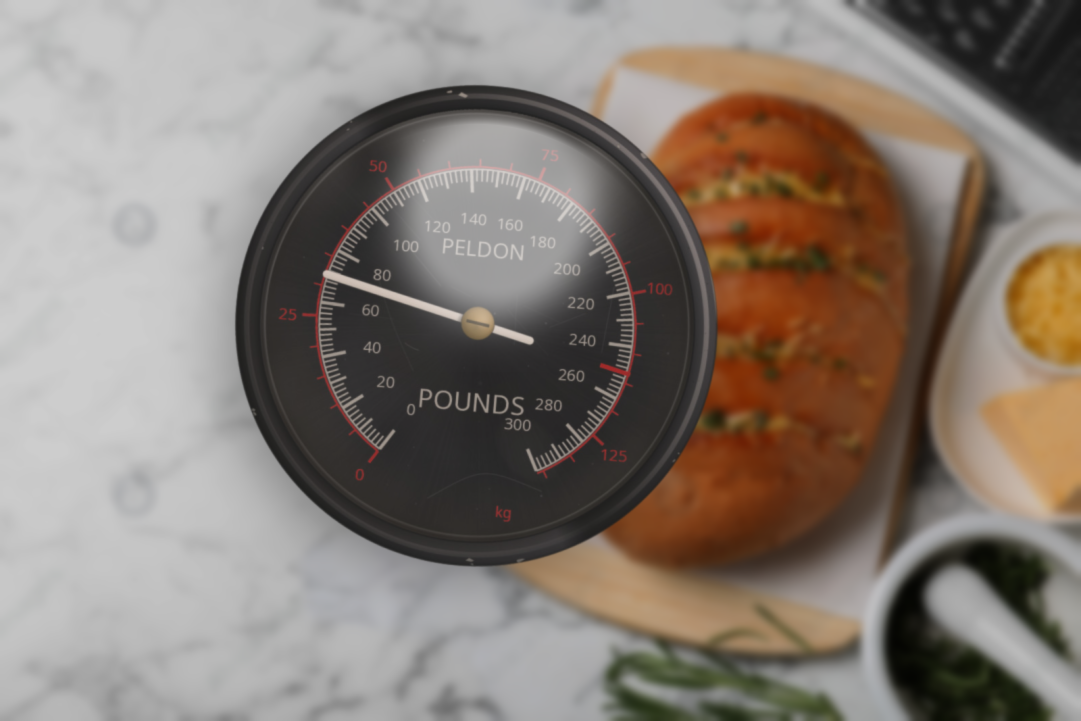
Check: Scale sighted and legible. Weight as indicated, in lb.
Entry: 70 lb
